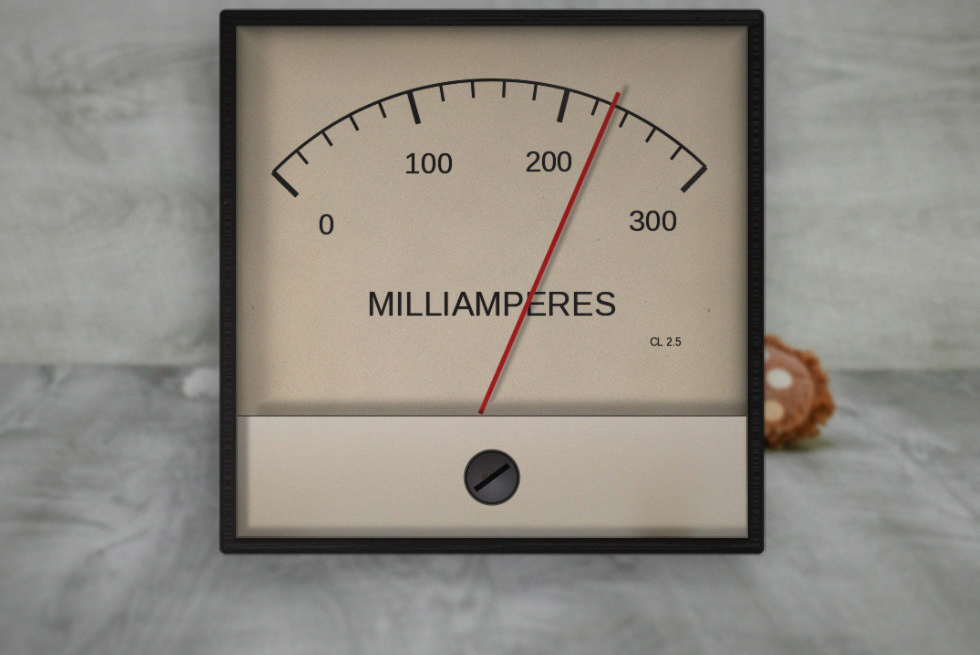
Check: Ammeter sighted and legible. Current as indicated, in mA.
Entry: 230 mA
